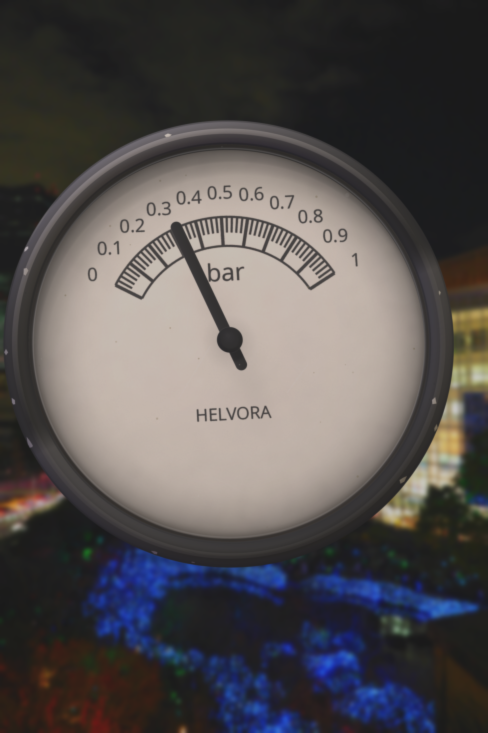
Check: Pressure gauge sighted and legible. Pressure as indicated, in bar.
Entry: 0.32 bar
